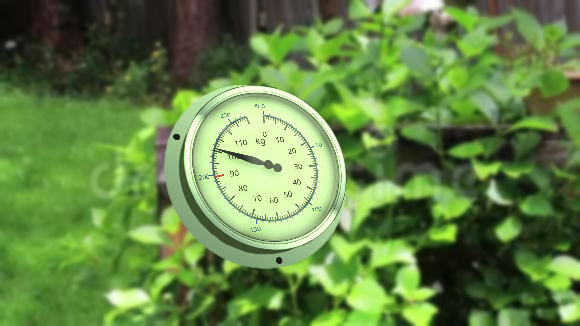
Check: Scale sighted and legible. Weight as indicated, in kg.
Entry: 100 kg
